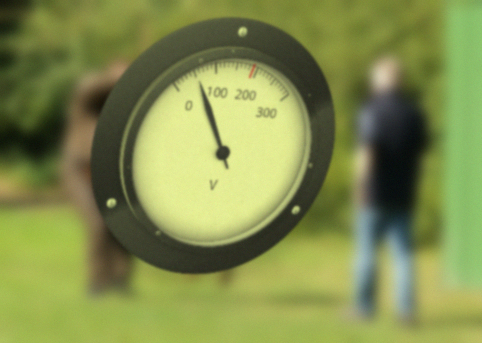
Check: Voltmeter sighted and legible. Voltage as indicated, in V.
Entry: 50 V
